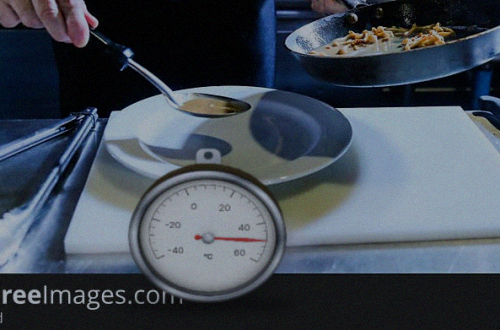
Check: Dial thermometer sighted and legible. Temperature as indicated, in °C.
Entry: 48 °C
